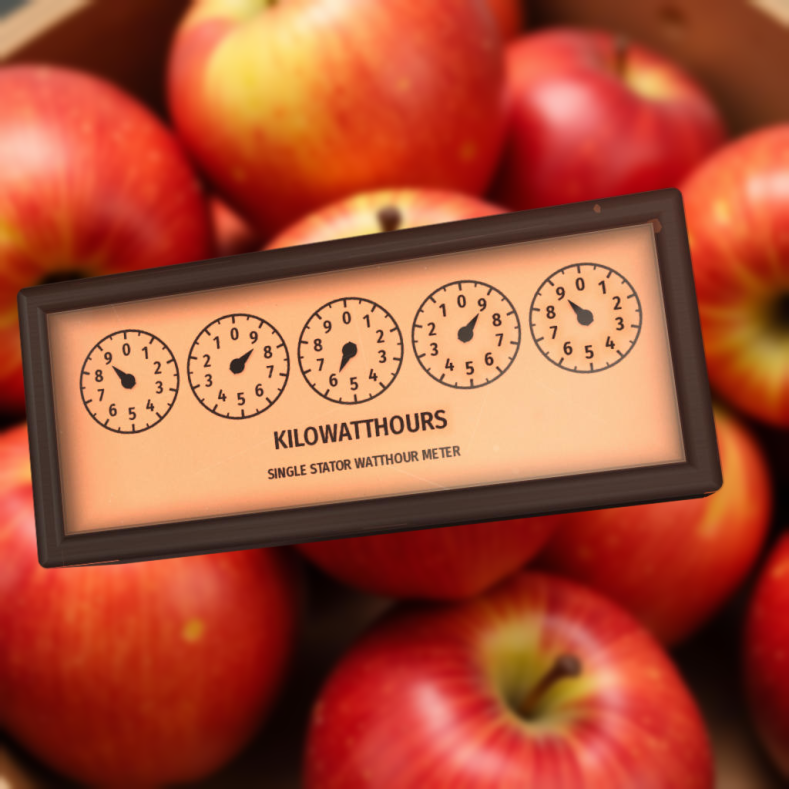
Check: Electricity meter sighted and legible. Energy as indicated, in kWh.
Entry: 88589 kWh
